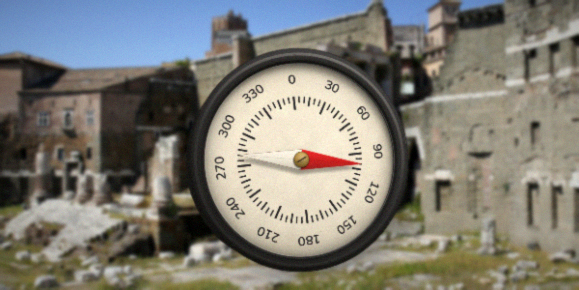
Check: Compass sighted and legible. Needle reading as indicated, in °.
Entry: 100 °
